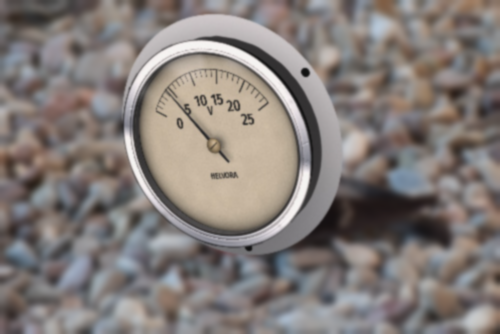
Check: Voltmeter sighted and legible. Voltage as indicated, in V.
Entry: 5 V
